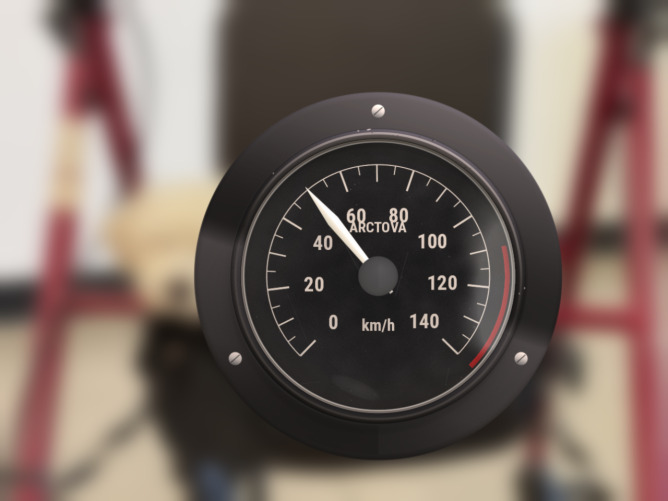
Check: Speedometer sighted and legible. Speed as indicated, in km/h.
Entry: 50 km/h
